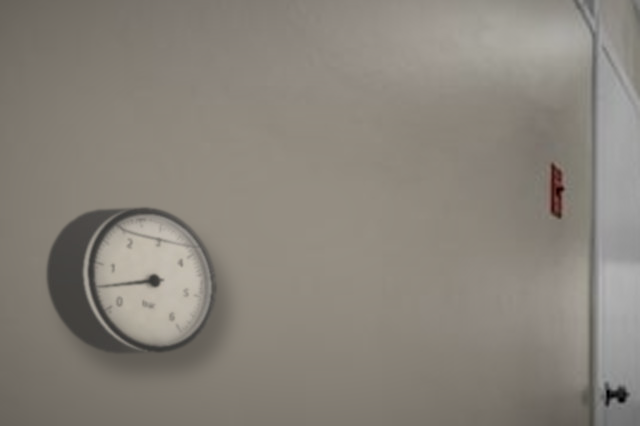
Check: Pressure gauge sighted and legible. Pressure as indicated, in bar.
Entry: 0.5 bar
